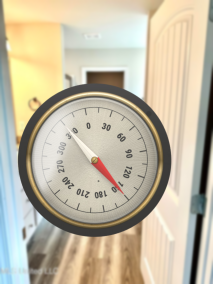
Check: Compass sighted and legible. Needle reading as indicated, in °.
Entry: 150 °
